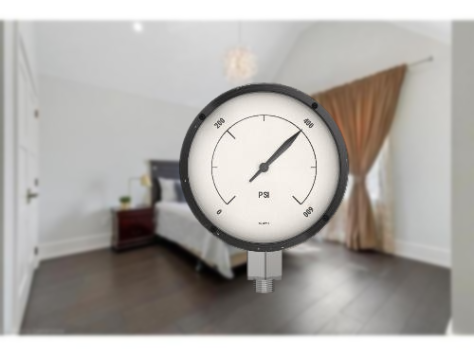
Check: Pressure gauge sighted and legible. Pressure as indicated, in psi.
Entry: 400 psi
